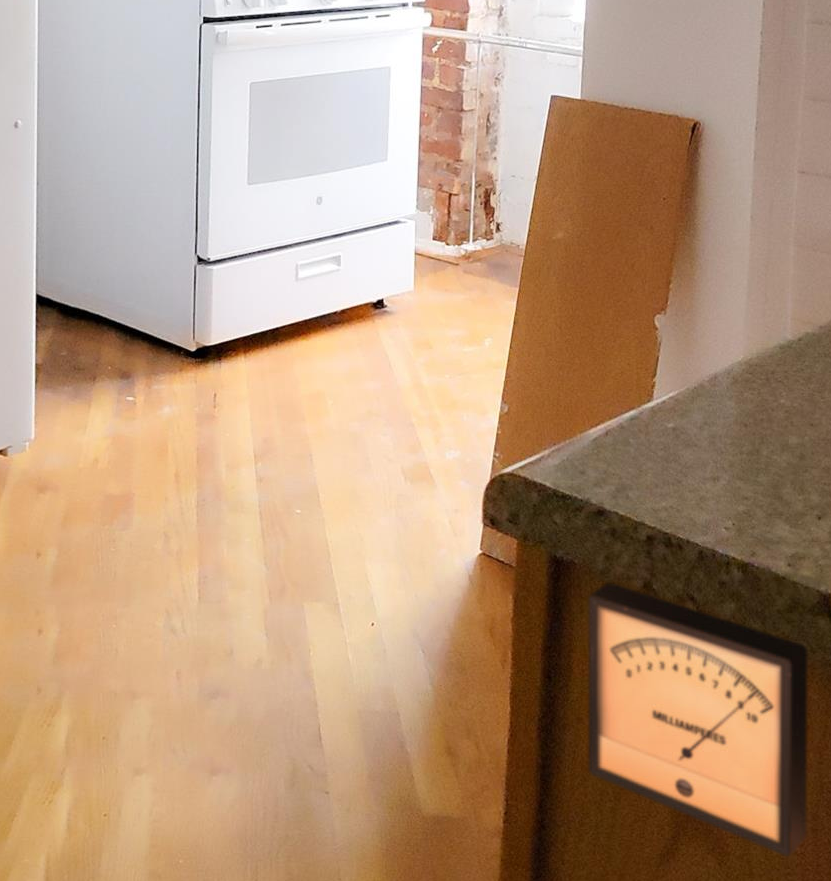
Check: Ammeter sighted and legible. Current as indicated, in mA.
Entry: 9 mA
